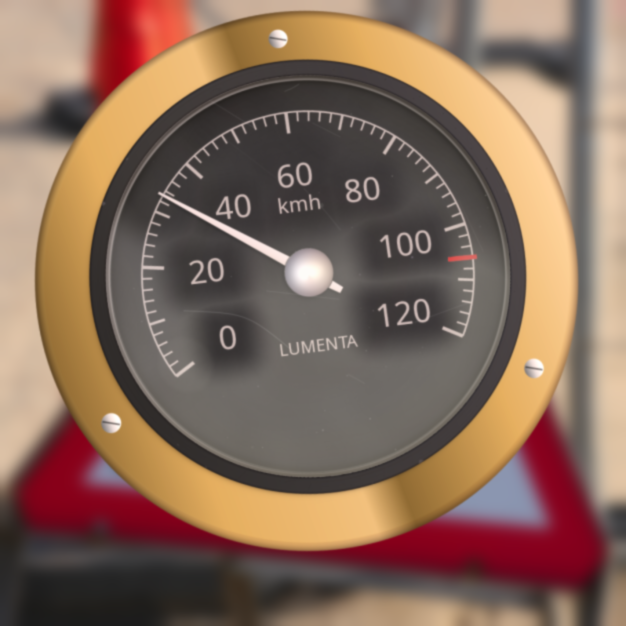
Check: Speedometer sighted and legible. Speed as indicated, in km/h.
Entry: 33 km/h
